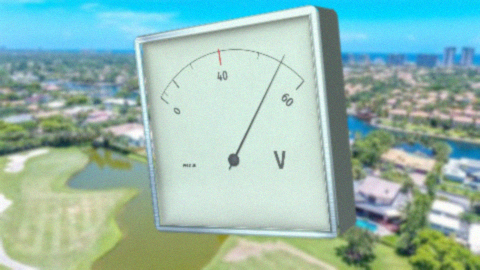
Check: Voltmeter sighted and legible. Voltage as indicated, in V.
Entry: 55 V
